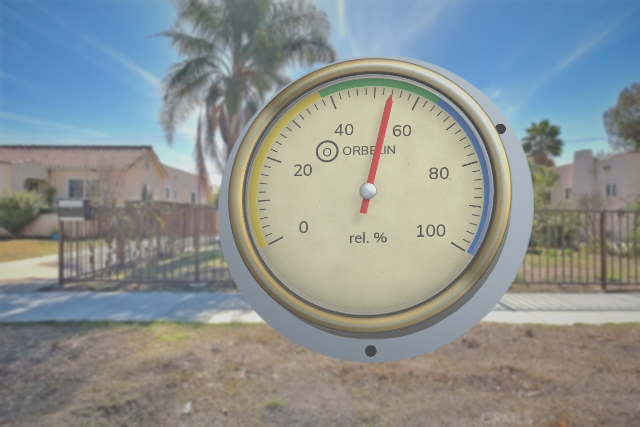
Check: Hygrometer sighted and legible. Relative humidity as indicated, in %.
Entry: 54 %
